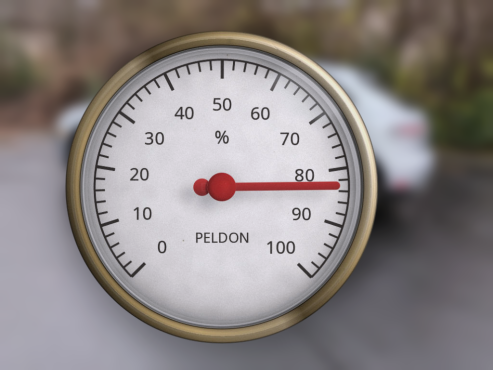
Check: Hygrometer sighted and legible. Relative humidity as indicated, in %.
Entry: 83 %
